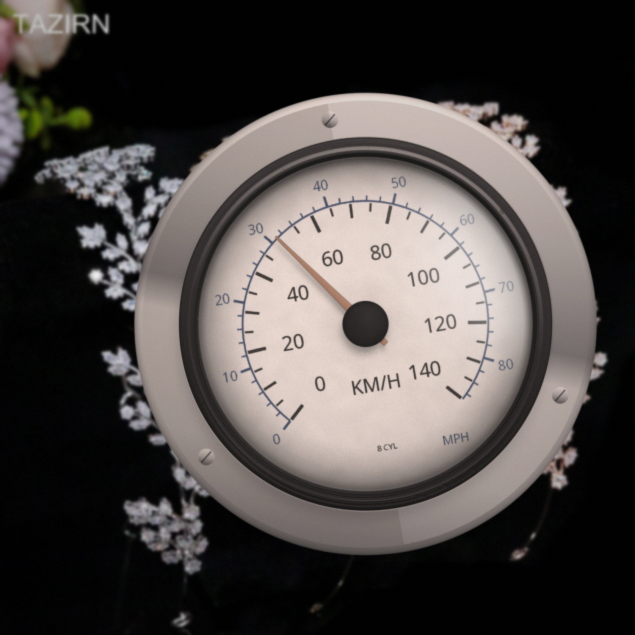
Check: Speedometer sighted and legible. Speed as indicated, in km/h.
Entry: 50 km/h
